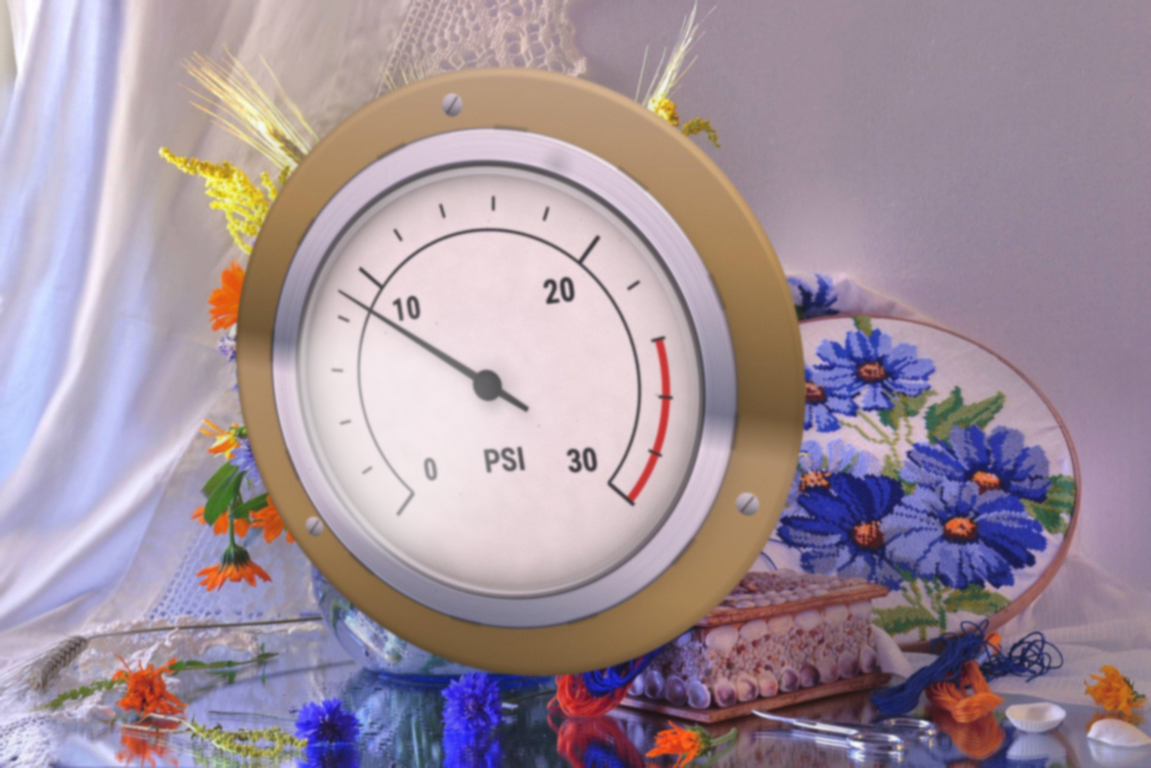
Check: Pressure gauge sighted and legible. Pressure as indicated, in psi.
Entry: 9 psi
